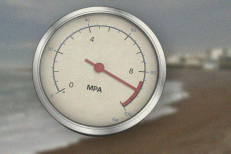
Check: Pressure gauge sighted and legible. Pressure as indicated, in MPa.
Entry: 9 MPa
